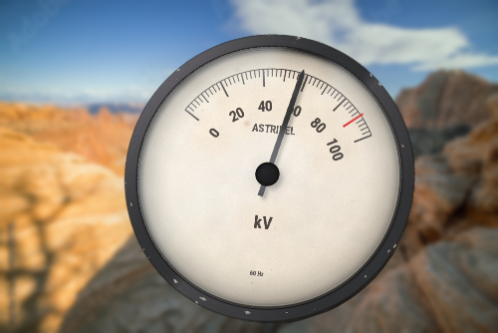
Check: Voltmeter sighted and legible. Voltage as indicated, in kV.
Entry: 58 kV
